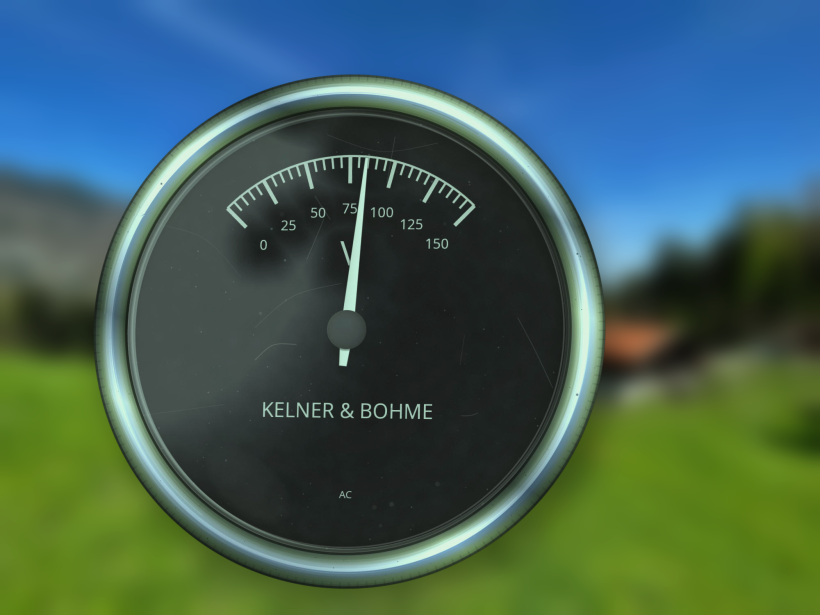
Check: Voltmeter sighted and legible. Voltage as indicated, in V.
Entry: 85 V
